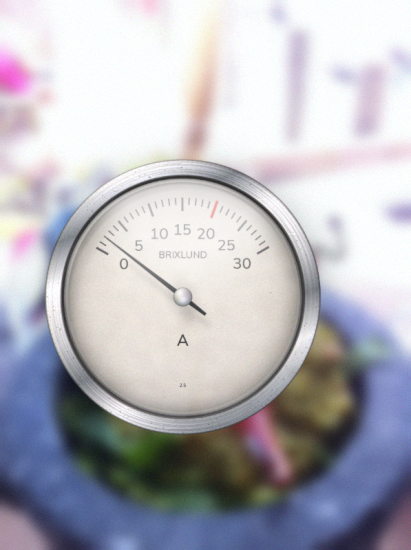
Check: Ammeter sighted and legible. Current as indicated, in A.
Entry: 2 A
